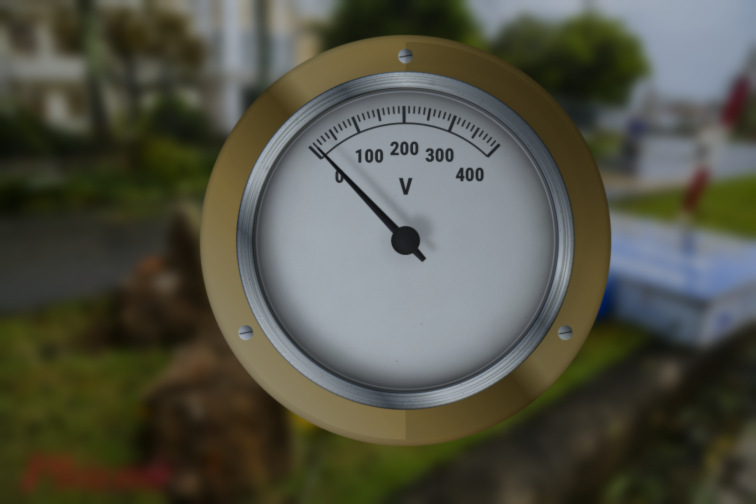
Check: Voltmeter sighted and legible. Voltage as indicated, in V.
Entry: 10 V
